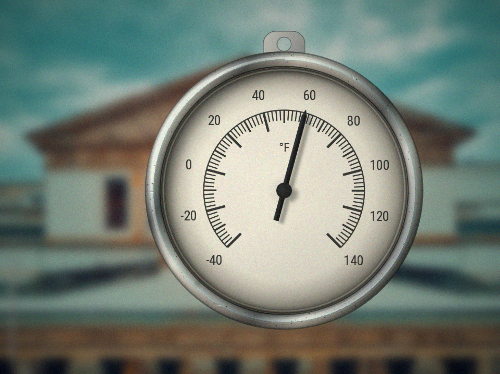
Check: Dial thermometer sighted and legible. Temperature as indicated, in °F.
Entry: 60 °F
